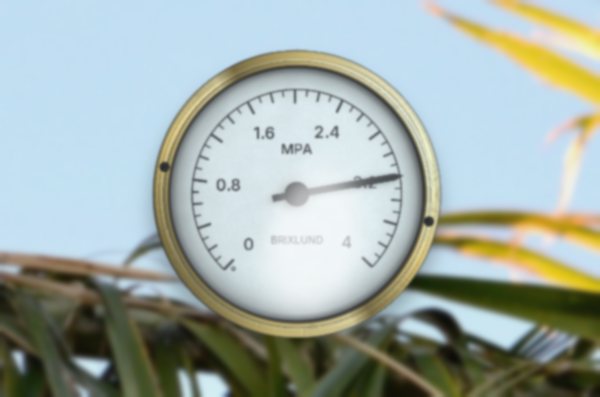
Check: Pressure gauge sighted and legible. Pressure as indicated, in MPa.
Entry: 3.2 MPa
